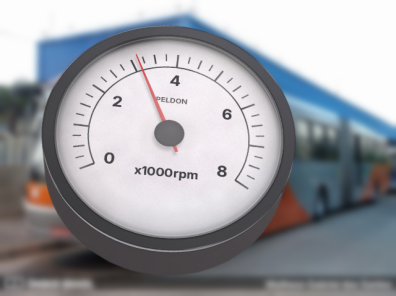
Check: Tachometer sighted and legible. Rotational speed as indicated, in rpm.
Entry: 3125 rpm
